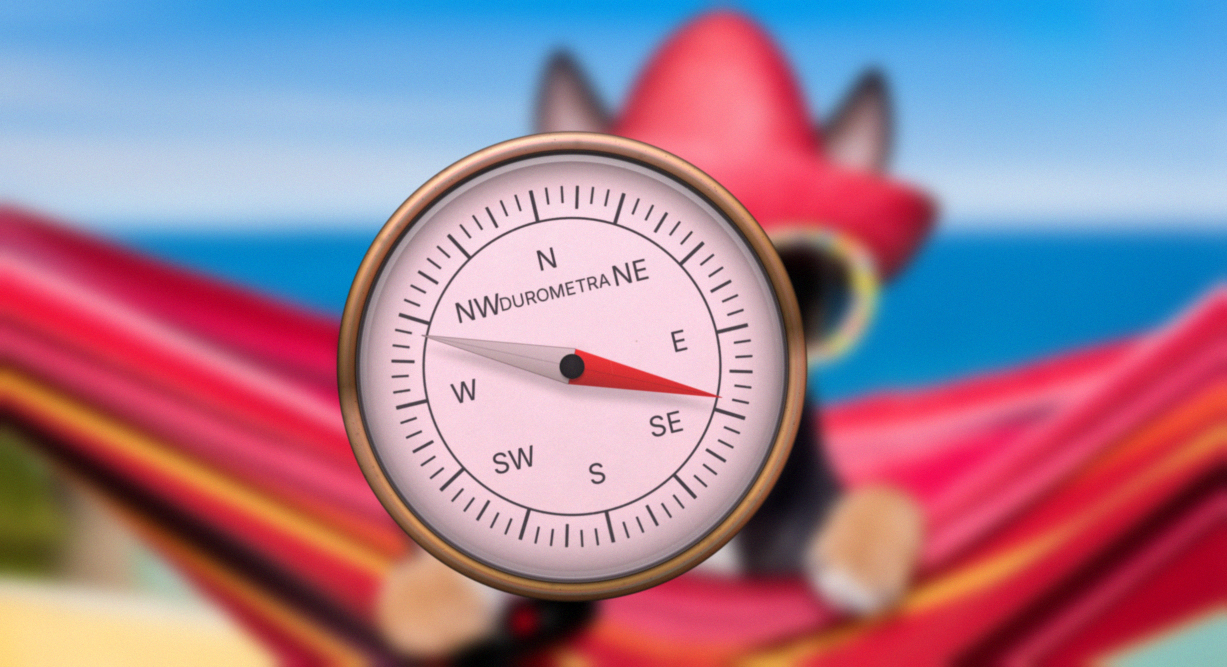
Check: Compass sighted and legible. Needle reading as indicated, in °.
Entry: 115 °
